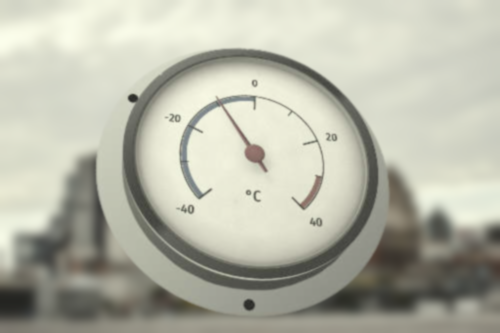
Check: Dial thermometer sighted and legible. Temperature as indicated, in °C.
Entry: -10 °C
